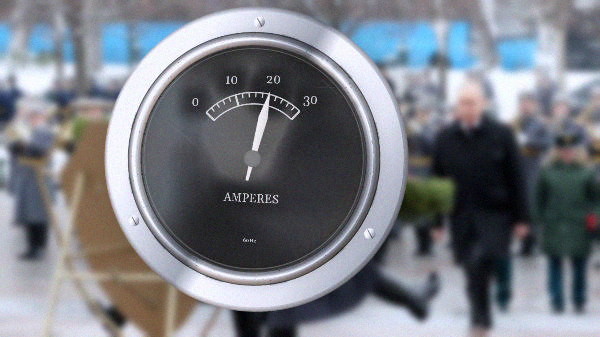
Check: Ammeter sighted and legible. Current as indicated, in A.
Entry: 20 A
